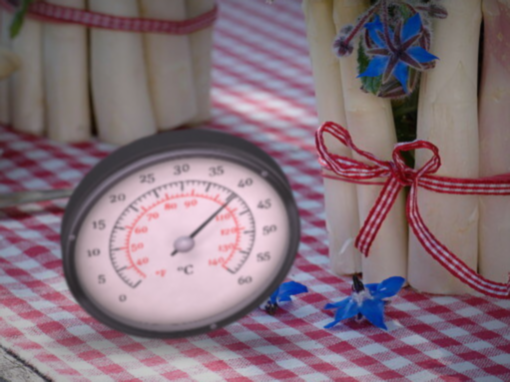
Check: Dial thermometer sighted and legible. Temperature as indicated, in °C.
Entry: 40 °C
